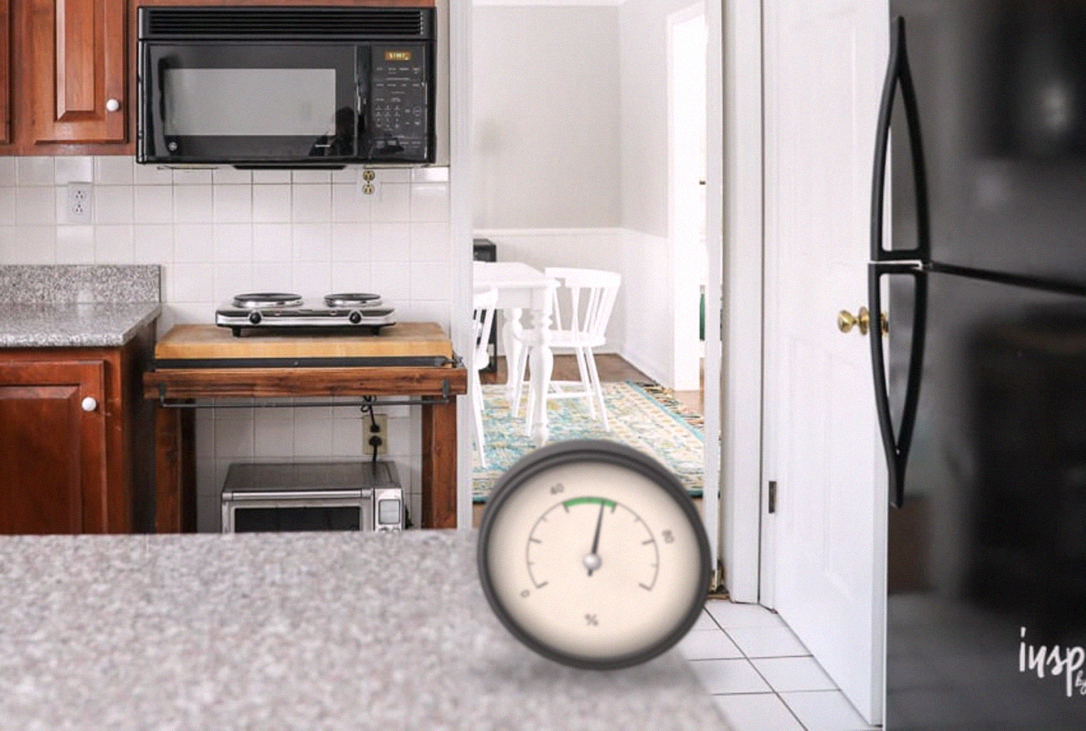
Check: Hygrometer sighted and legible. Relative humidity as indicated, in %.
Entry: 55 %
